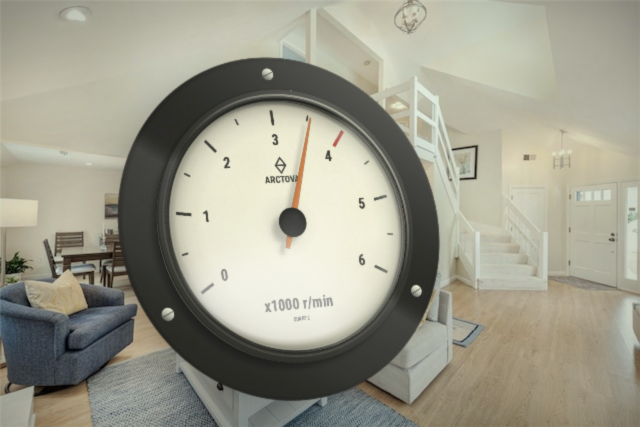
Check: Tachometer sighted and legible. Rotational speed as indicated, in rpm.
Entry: 3500 rpm
